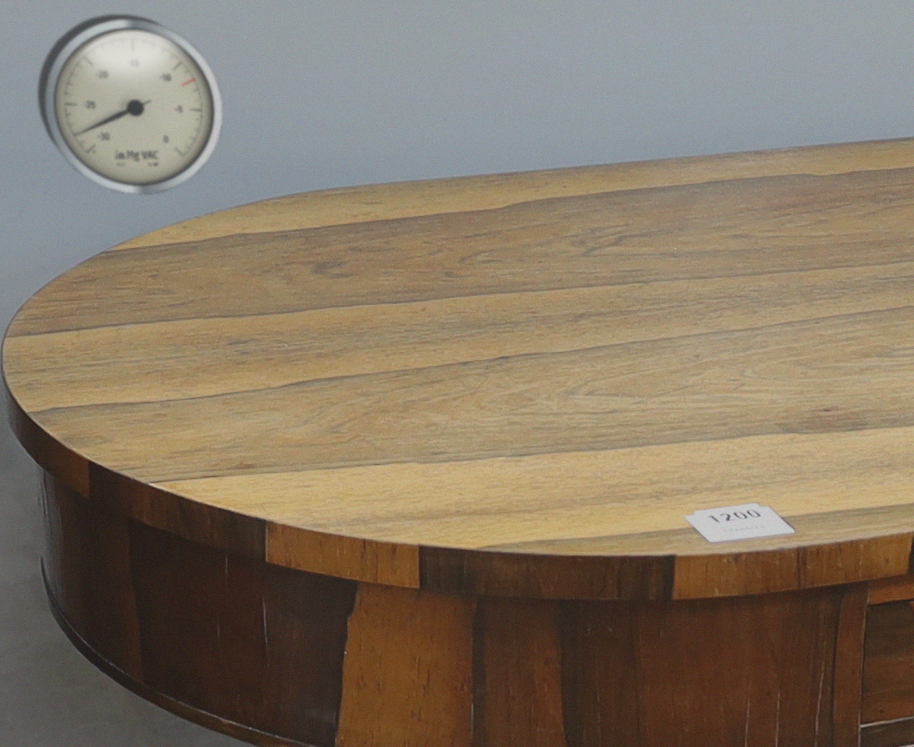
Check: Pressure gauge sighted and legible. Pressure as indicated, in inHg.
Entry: -28 inHg
